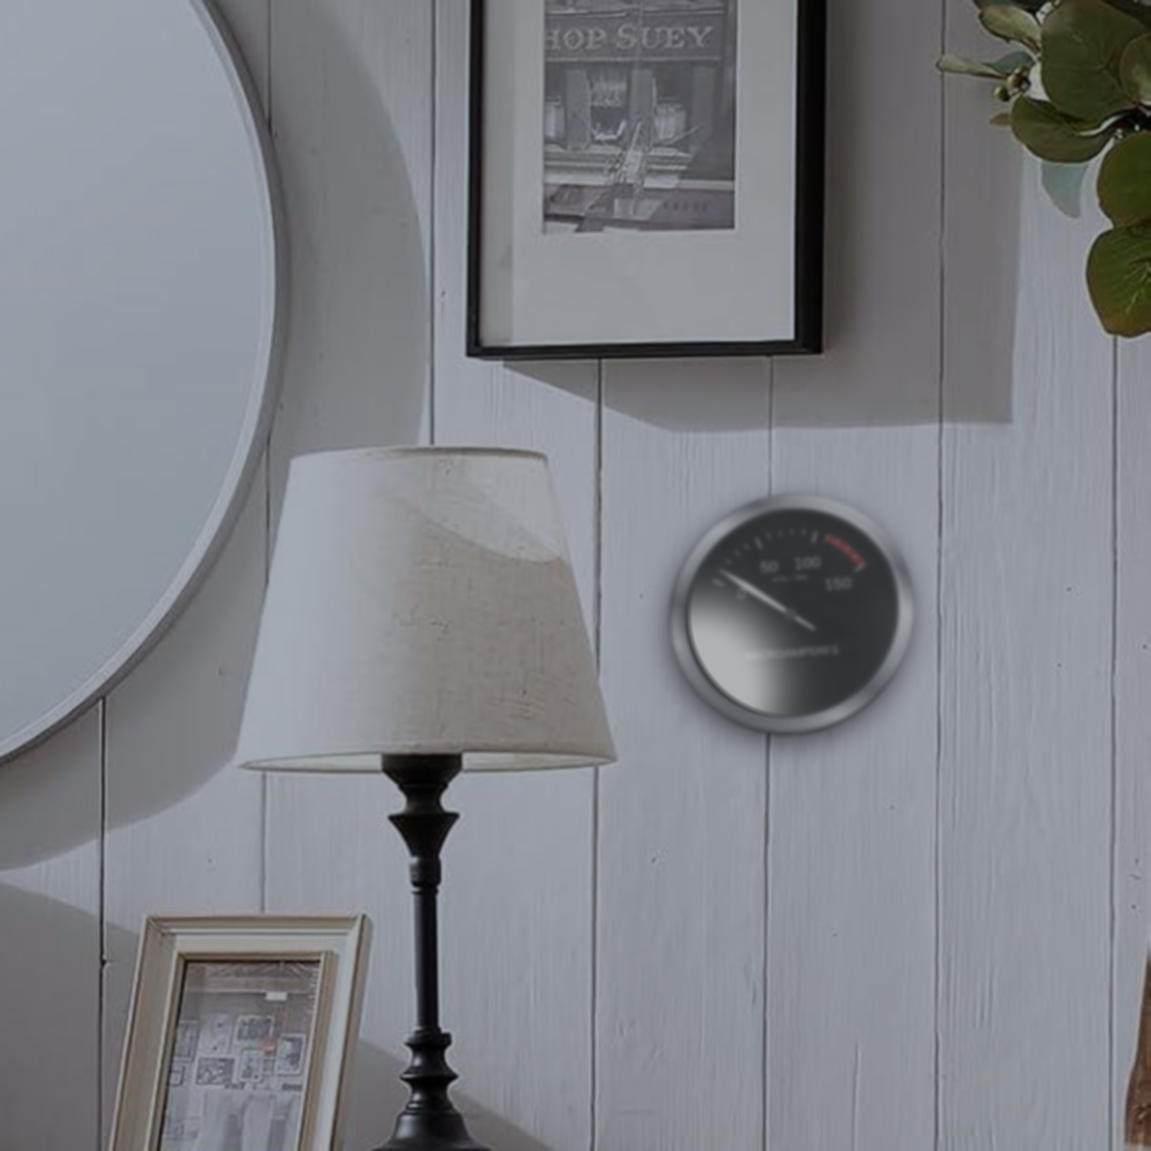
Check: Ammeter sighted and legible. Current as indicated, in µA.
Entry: 10 µA
